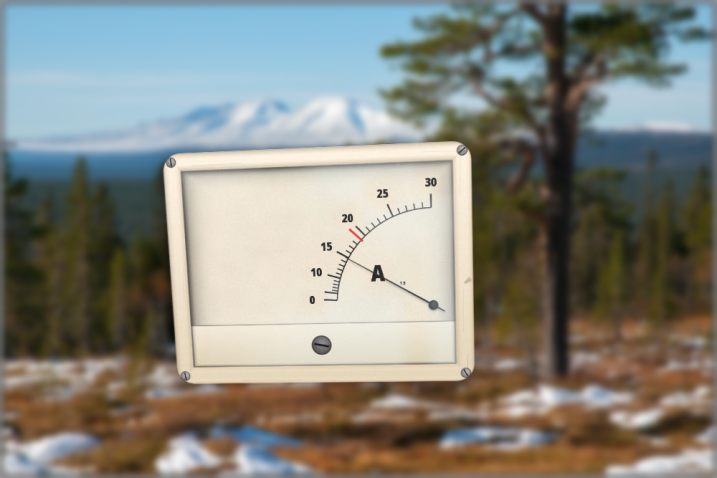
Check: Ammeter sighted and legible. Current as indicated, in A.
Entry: 15 A
